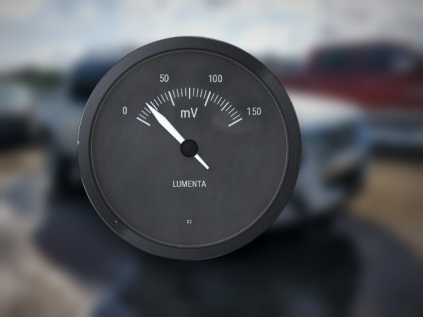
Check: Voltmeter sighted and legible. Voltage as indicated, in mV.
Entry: 20 mV
